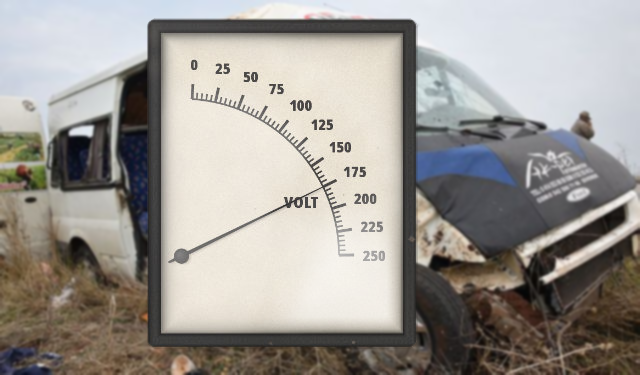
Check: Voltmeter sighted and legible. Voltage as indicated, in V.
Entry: 175 V
